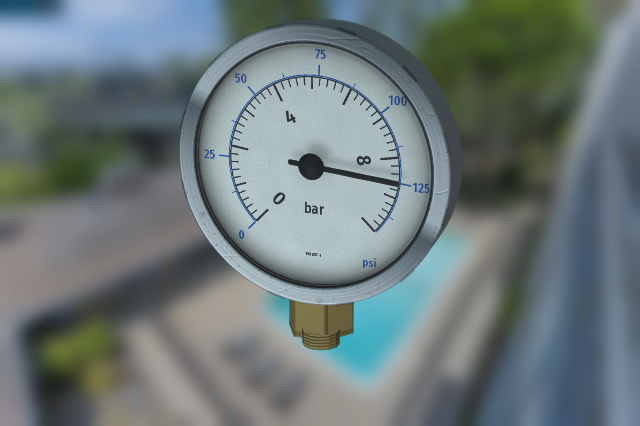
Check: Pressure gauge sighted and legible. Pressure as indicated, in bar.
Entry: 8.6 bar
